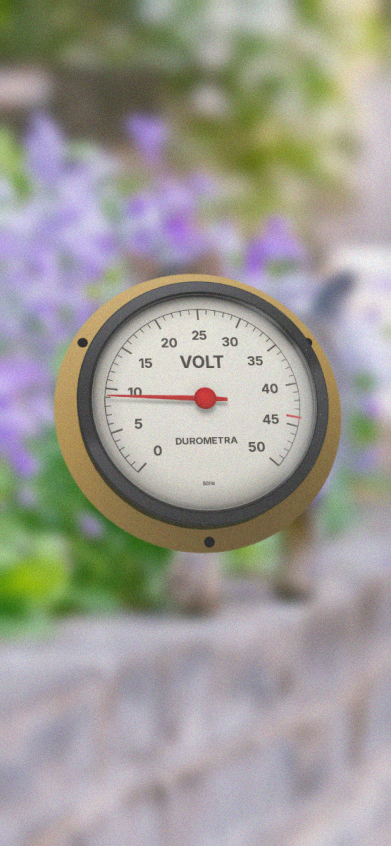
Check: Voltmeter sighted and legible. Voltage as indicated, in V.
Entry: 9 V
